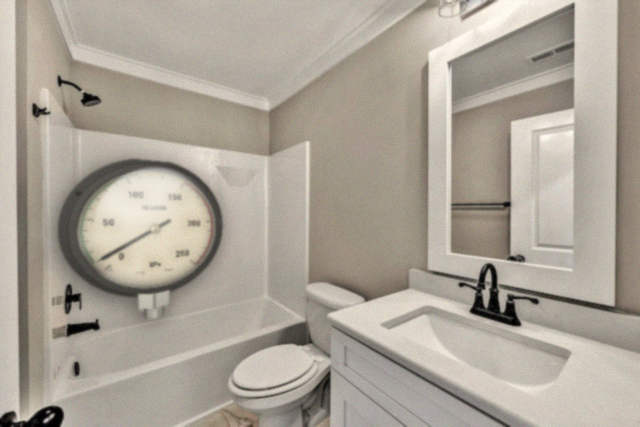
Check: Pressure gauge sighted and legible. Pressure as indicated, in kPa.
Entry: 10 kPa
